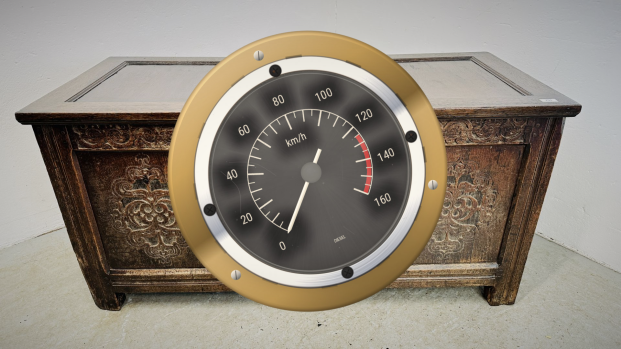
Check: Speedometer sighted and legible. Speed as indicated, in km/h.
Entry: 0 km/h
